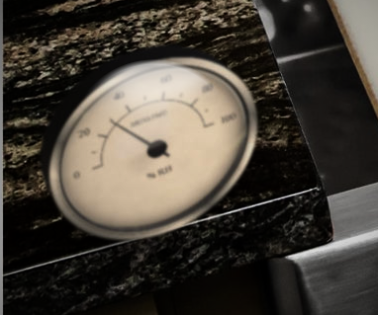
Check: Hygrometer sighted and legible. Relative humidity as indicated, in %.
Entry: 30 %
